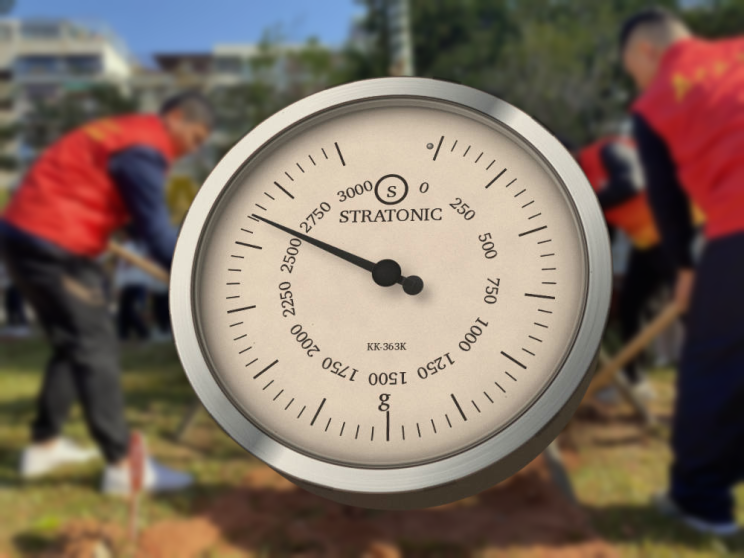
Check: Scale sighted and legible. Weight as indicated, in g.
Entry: 2600 g
